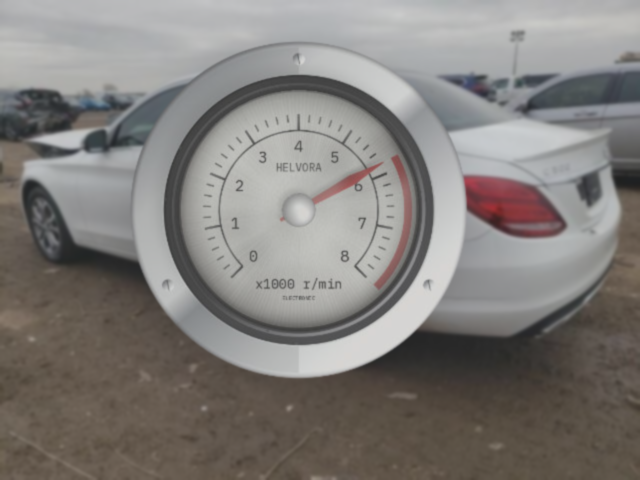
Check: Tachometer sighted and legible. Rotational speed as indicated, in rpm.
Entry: 5800 rpm
